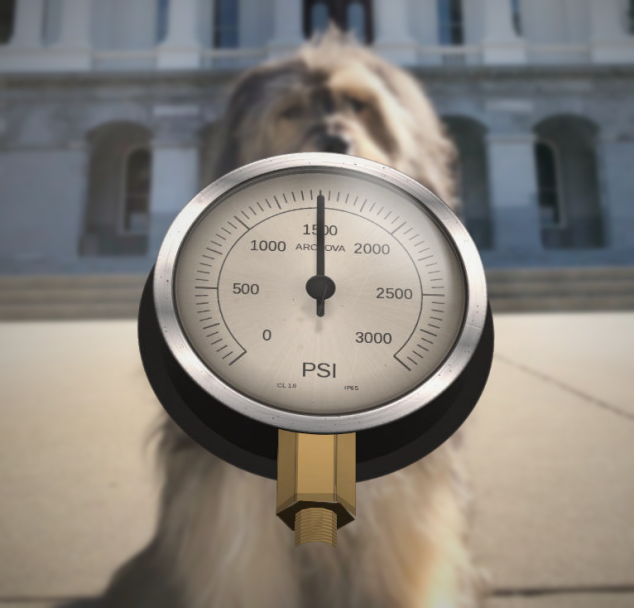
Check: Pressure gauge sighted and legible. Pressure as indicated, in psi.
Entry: 1500 psi
